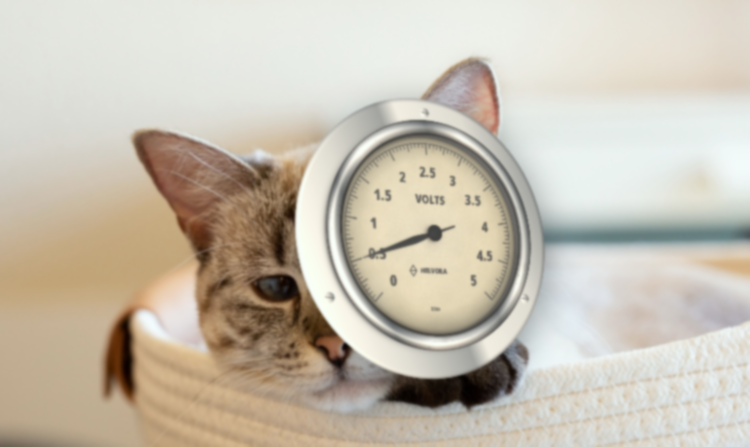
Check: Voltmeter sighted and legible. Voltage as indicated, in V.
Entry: 0.5 V
